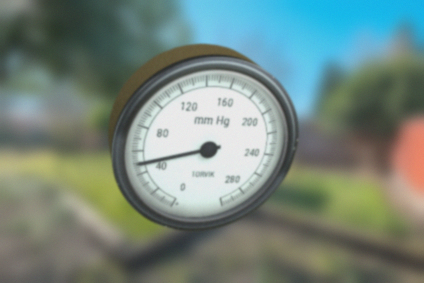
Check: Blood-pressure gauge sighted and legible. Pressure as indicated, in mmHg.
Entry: 50 mmHg
